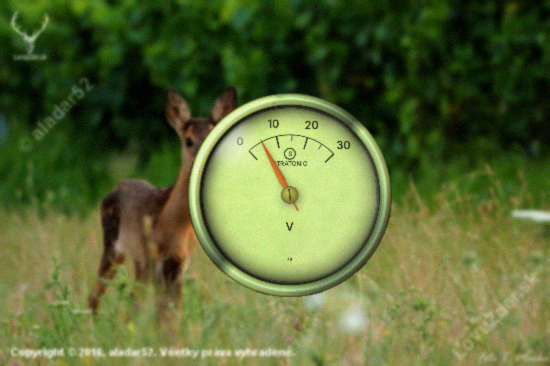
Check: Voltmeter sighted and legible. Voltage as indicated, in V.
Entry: 5 V
